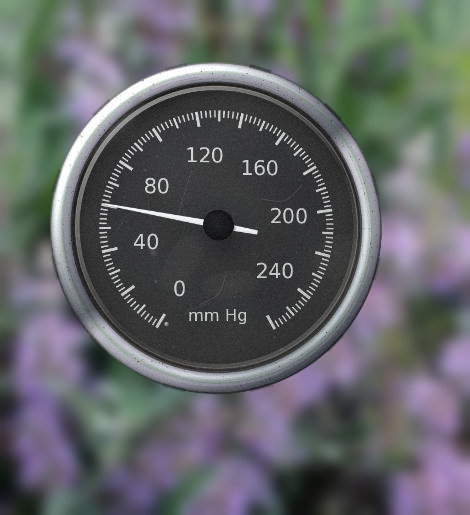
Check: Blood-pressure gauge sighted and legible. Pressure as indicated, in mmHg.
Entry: 60 mmHg
